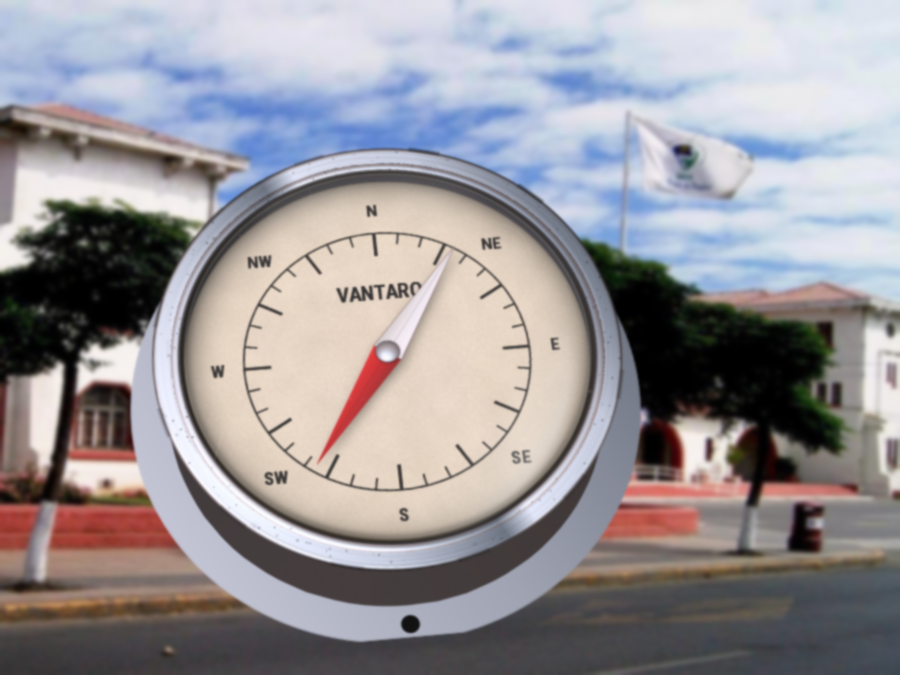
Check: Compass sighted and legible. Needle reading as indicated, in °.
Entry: 215 °
